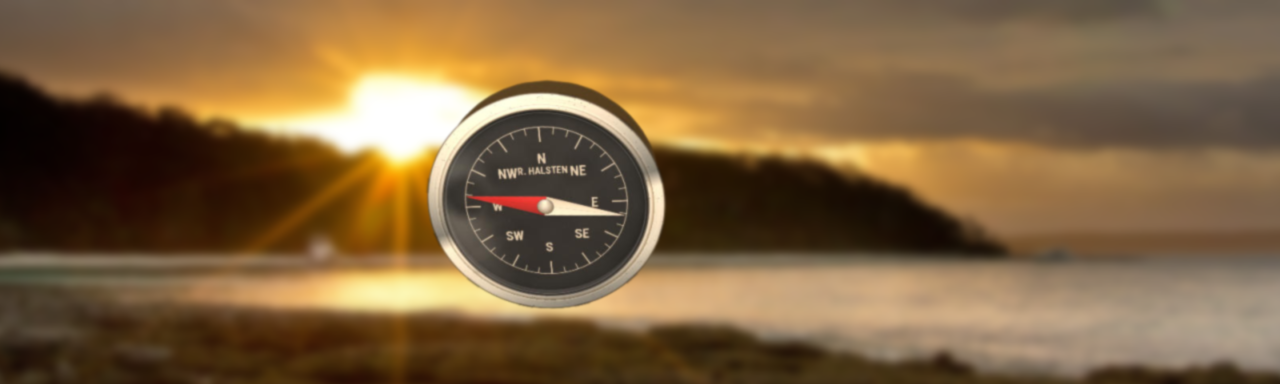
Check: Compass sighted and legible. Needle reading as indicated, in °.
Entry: 280 °
